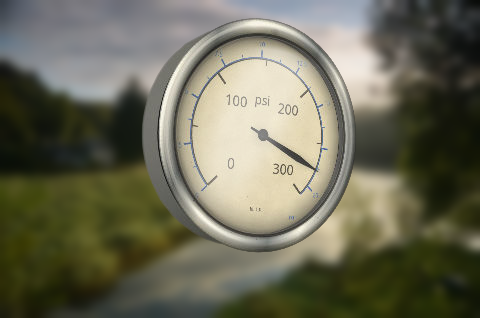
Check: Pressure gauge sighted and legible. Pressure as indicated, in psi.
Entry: 275 psi
